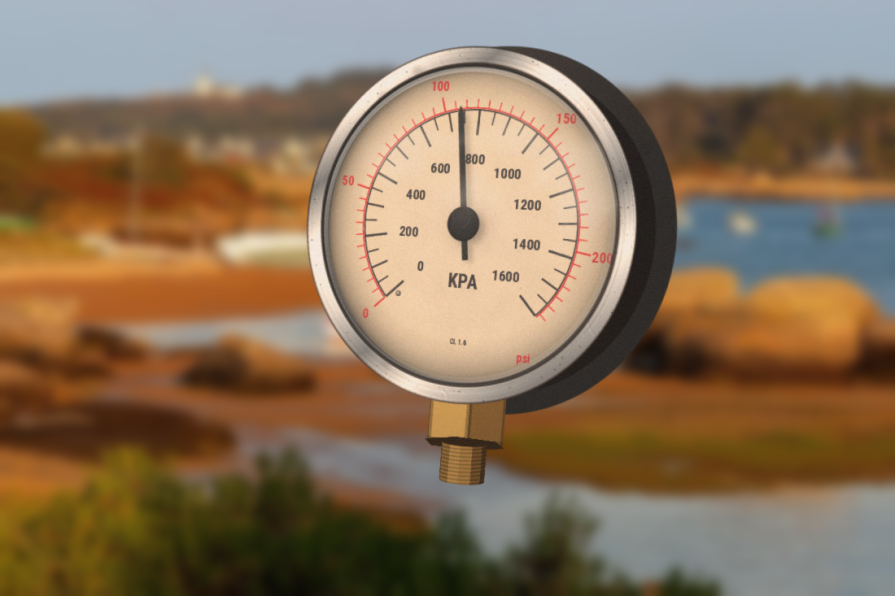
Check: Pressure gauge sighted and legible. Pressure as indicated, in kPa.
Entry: 750 kPa
